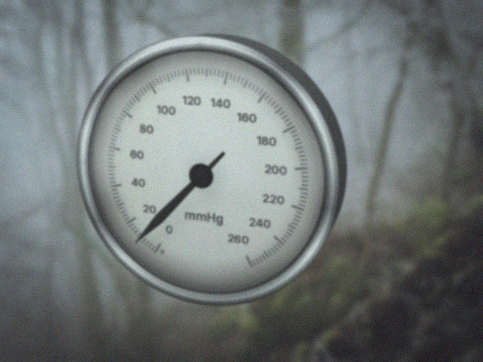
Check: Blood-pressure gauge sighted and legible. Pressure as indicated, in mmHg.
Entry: 10 mmHg
